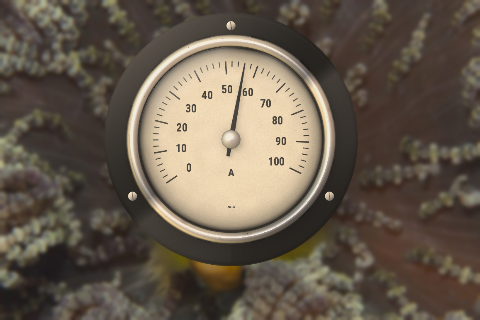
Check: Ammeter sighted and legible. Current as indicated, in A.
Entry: 56 A
